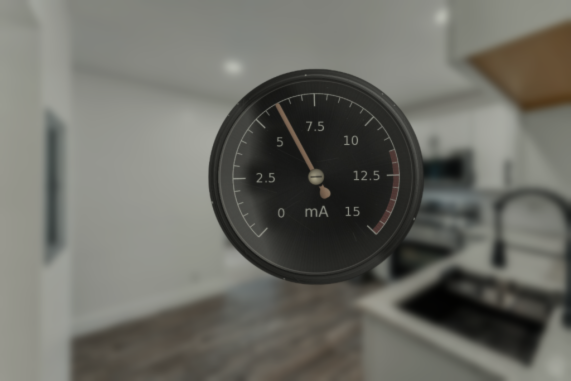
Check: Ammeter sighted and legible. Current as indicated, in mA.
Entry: 6 mA
